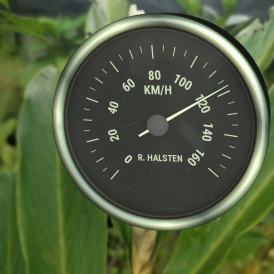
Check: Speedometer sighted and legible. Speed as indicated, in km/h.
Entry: 117.5 km/h
